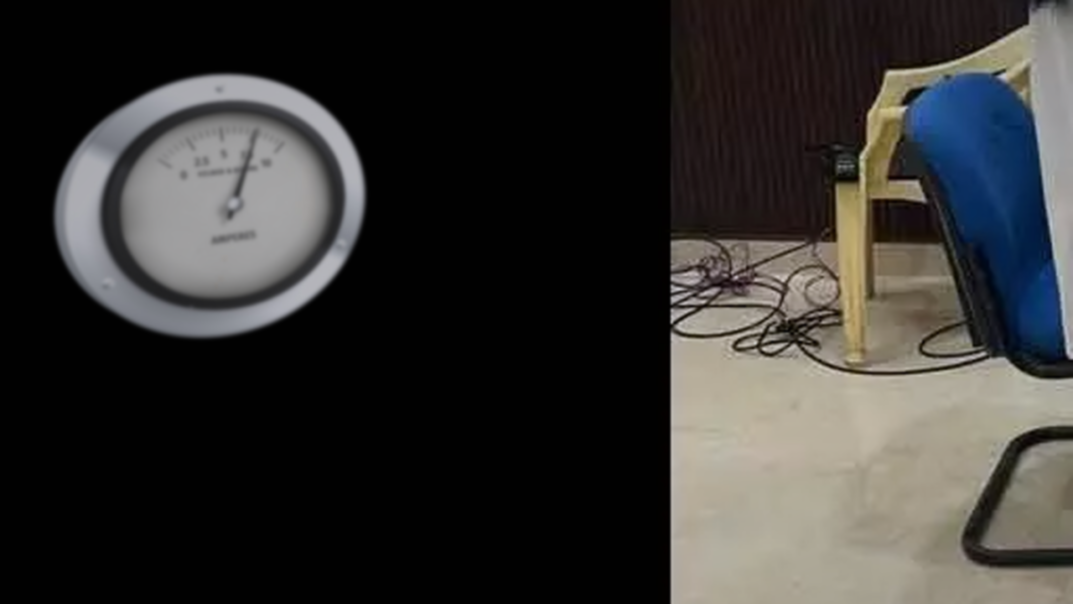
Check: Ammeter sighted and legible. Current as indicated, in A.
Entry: 7.5 A
